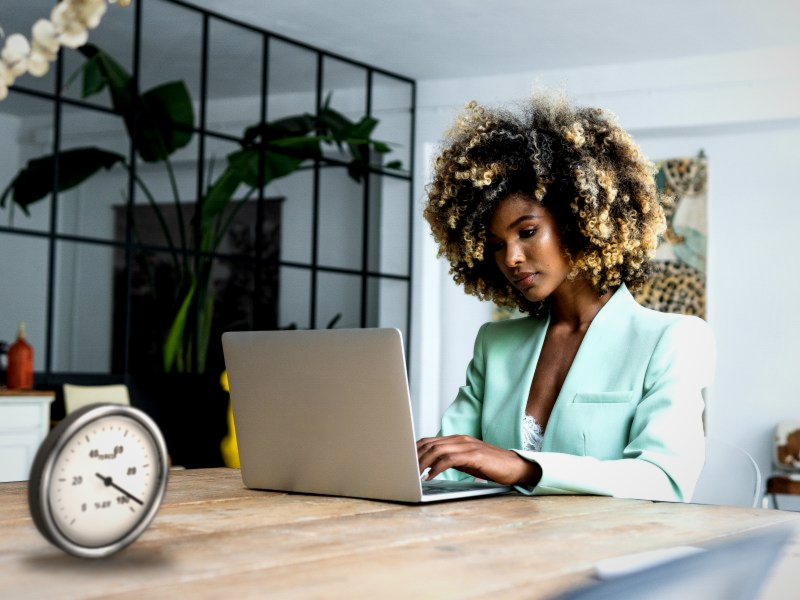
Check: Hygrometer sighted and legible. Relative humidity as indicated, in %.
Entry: 96 %
